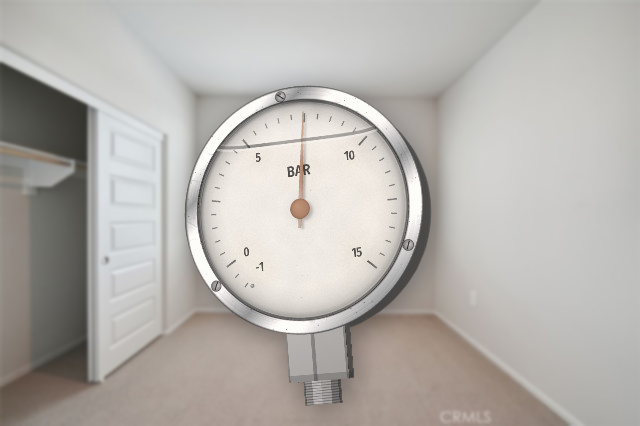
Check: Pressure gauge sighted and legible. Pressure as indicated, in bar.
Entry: 7.5 bar
